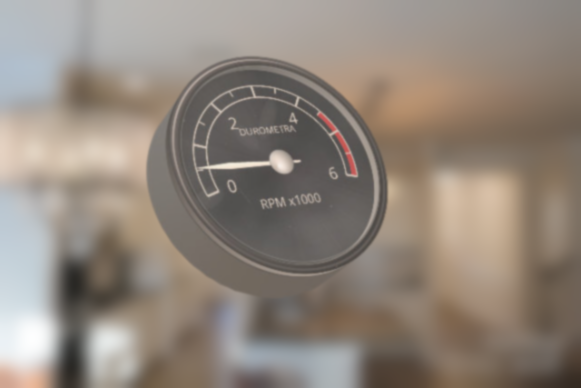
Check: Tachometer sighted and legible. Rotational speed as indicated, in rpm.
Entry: 500 rpm
